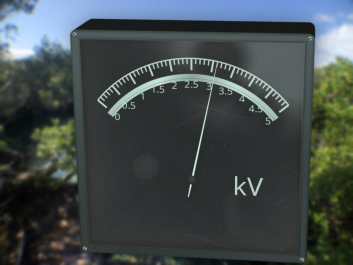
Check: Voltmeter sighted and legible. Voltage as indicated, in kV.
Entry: 3.1 kV
